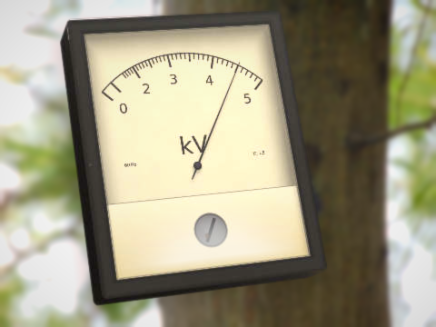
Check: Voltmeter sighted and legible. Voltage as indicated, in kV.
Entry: 4.5 kV
